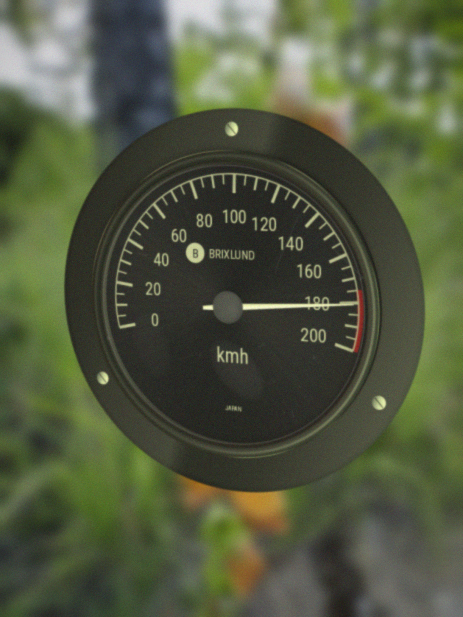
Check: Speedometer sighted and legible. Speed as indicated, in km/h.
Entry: 180 km/h
